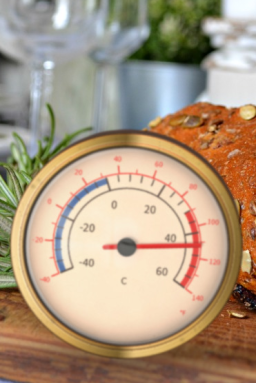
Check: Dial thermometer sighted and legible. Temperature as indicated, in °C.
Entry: 44 °C
